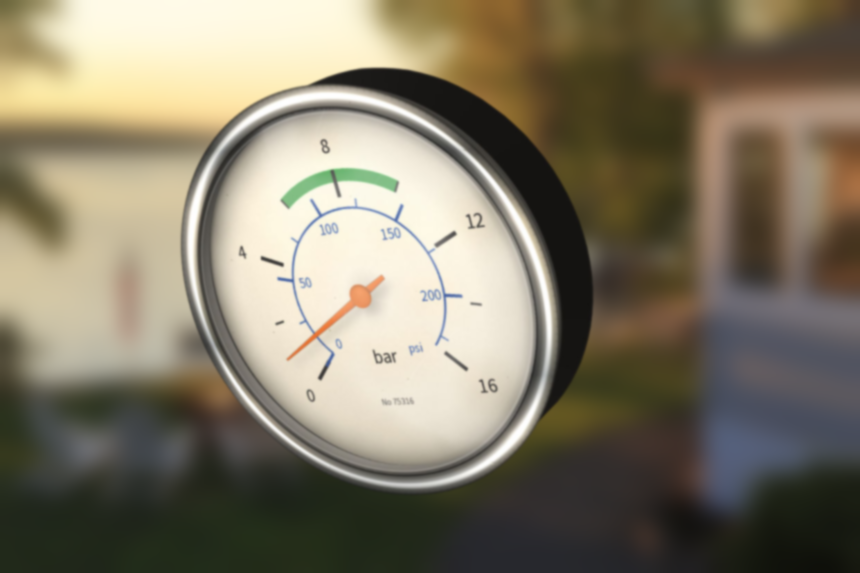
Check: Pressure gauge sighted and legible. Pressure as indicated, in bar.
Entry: 1 bar
